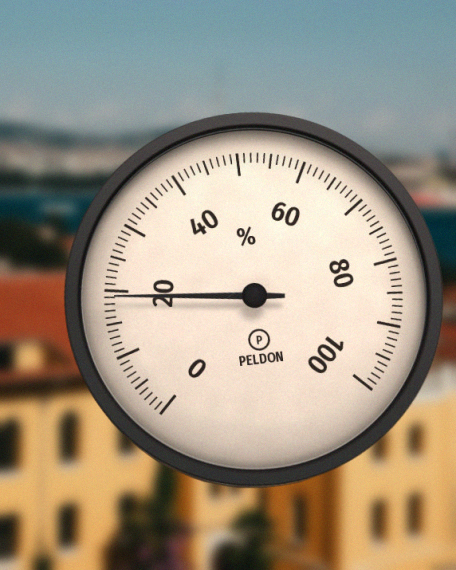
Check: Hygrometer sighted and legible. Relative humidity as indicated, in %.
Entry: 19 %
